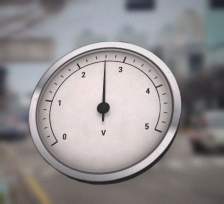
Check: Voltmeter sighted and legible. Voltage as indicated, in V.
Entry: 2.6 V
